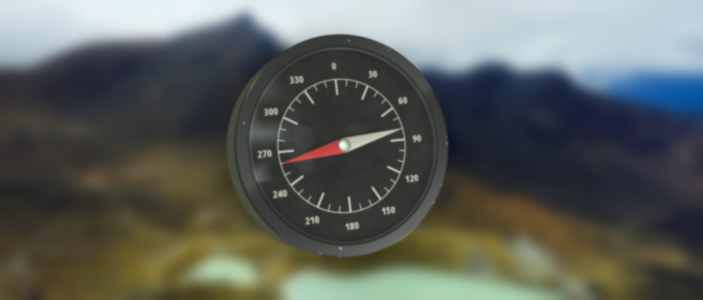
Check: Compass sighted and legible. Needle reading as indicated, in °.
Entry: 260 °
